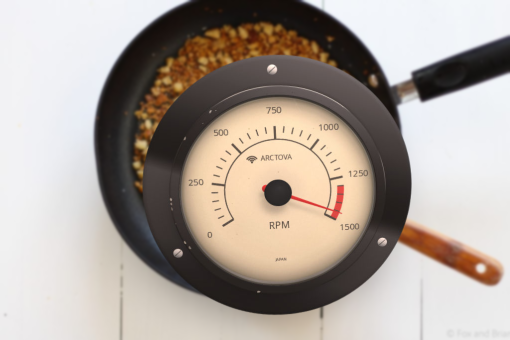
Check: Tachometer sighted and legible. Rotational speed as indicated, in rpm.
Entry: 1450 rpm
